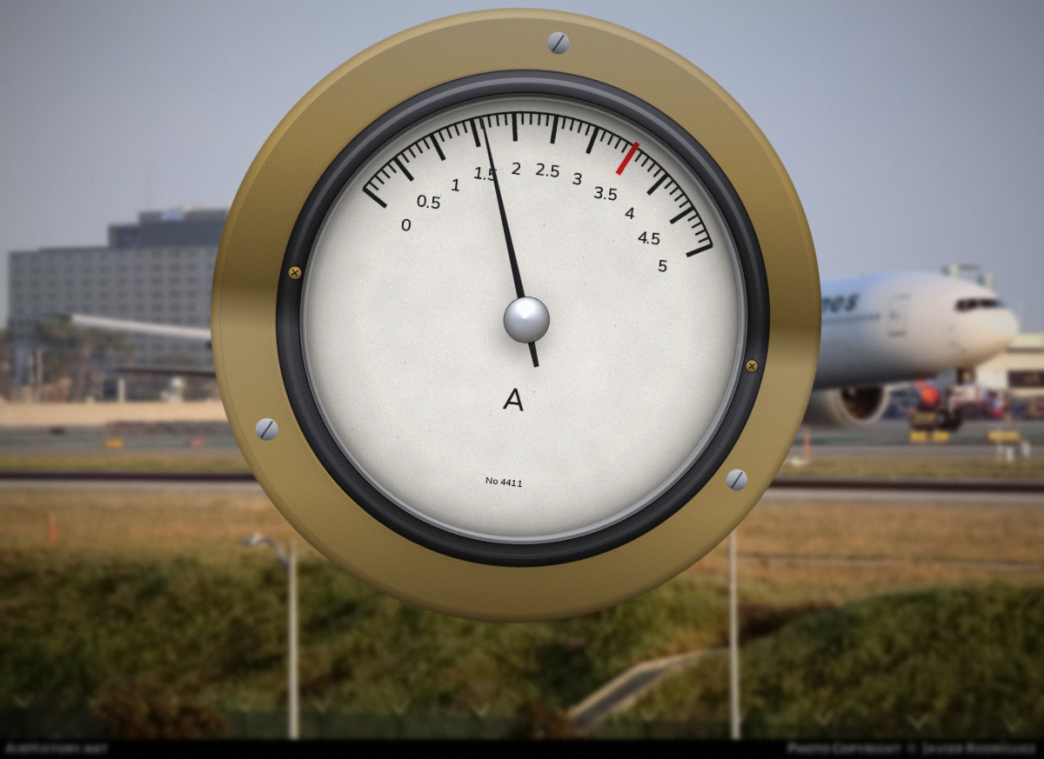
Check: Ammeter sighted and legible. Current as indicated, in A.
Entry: 1.6 A
